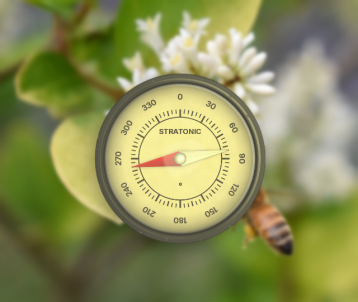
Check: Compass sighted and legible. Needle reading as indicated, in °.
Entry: 260 °
